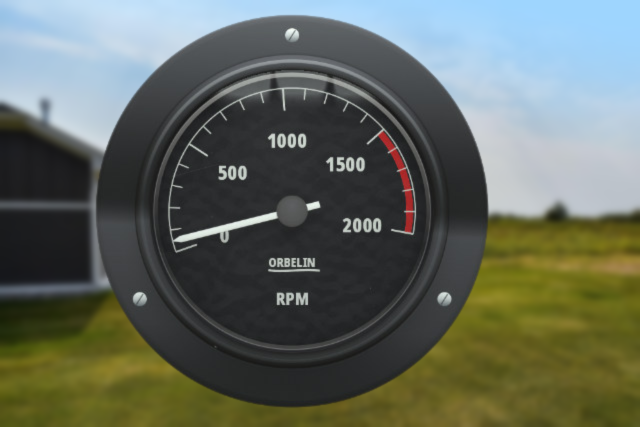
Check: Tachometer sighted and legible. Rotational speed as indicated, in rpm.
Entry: 50 rpm
